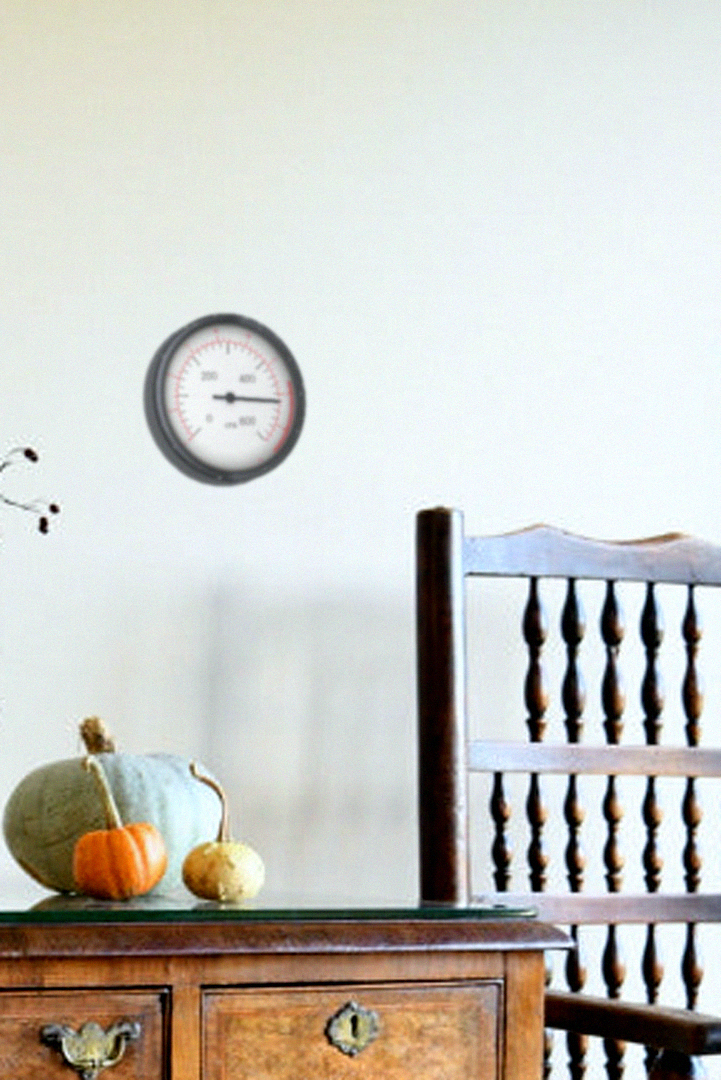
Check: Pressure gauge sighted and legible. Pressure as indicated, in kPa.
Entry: 500 kPa
